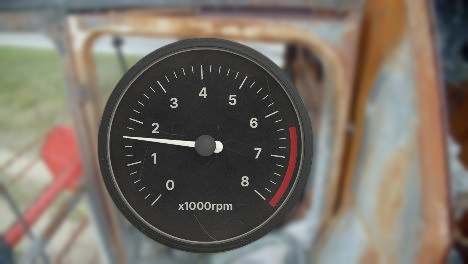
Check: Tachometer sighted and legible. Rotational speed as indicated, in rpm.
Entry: 1600 rpm
